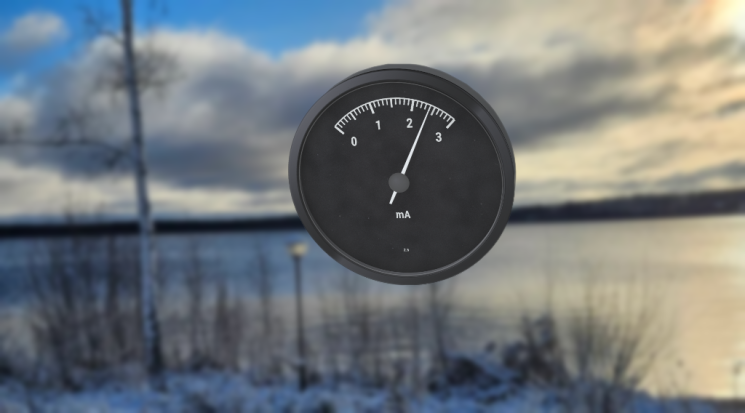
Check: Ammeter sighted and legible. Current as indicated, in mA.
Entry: 2.4 mA
